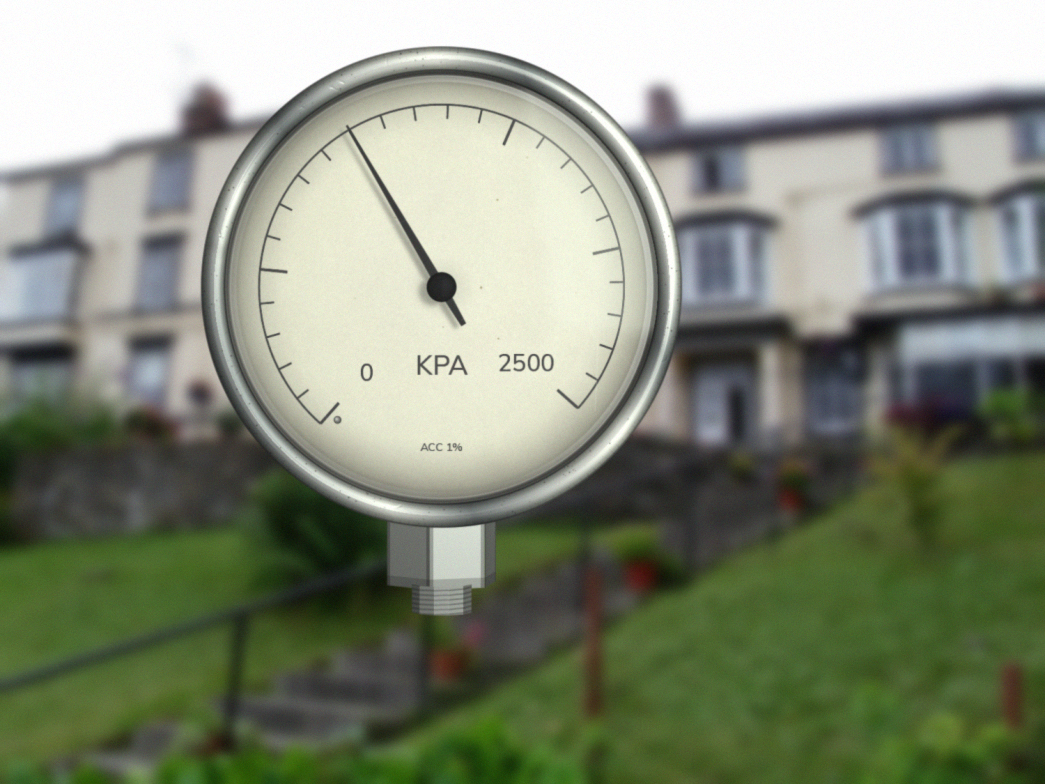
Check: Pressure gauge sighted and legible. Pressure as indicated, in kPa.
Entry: 1000 kPa
